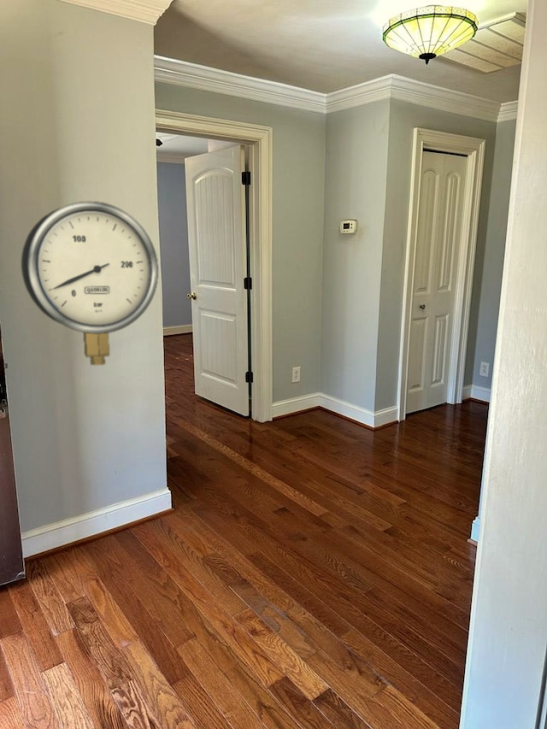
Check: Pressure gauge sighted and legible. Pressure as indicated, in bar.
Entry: 20 bar
